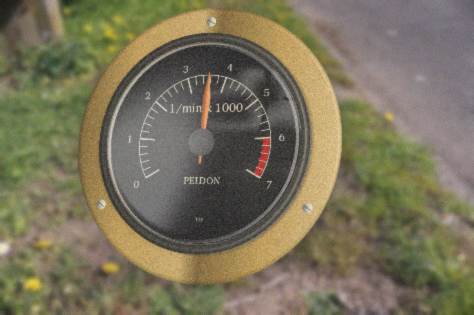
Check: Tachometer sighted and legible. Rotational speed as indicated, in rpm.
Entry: 3600 rpm
